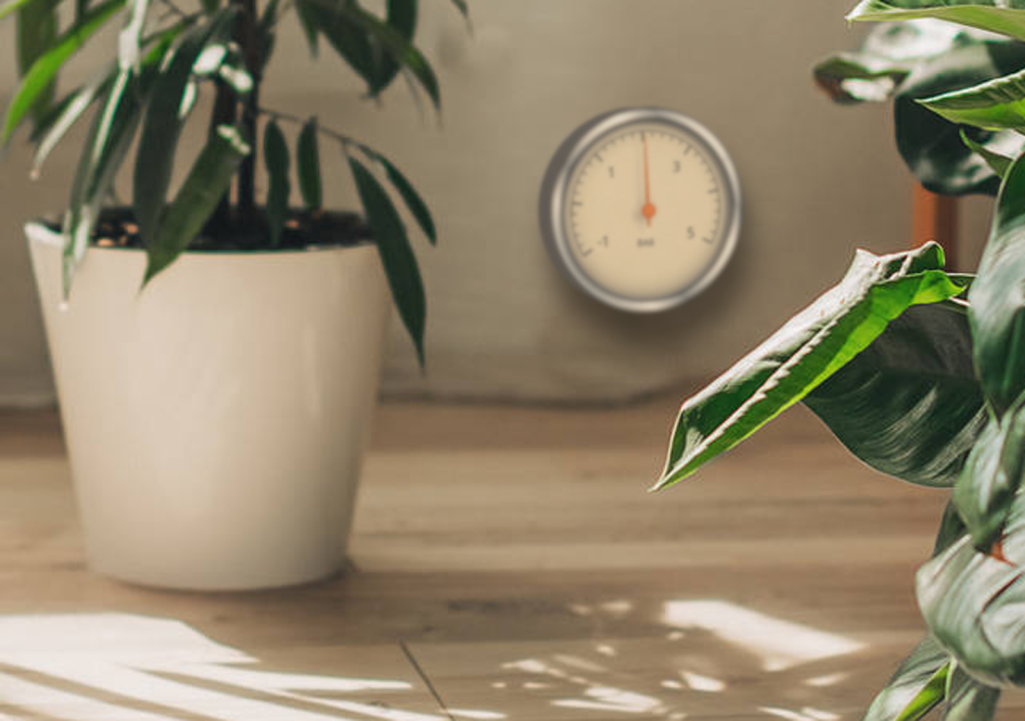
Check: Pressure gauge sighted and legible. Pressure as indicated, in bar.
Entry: 2 bar
